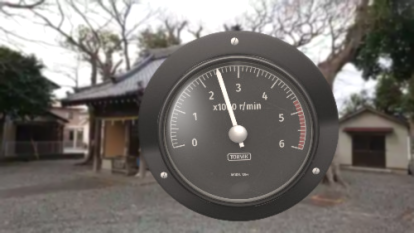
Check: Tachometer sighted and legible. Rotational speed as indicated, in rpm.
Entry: 2500 rpm
